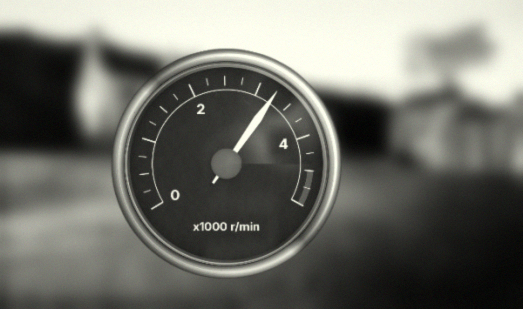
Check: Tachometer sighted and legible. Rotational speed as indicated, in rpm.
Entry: 3250 rpm
